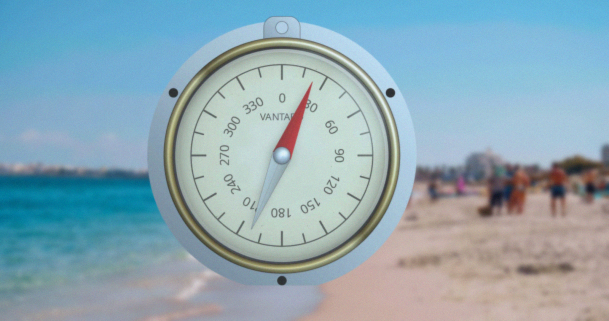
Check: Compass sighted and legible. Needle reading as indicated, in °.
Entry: 22.5 °
